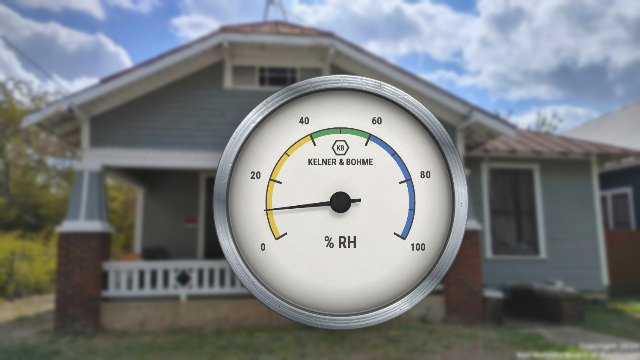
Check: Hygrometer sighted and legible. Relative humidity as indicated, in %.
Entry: 10 %
